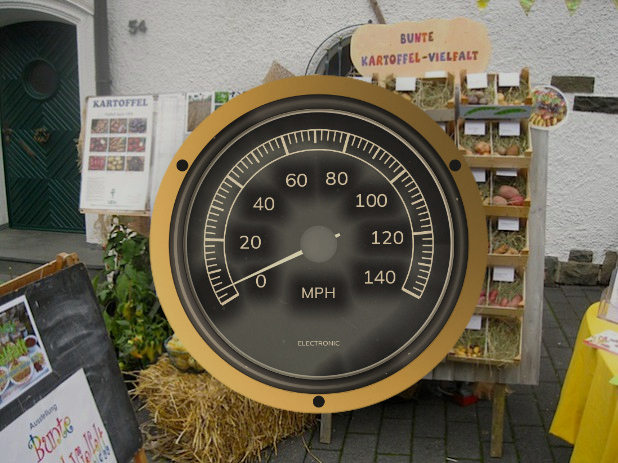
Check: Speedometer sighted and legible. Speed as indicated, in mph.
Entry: 4 mph
